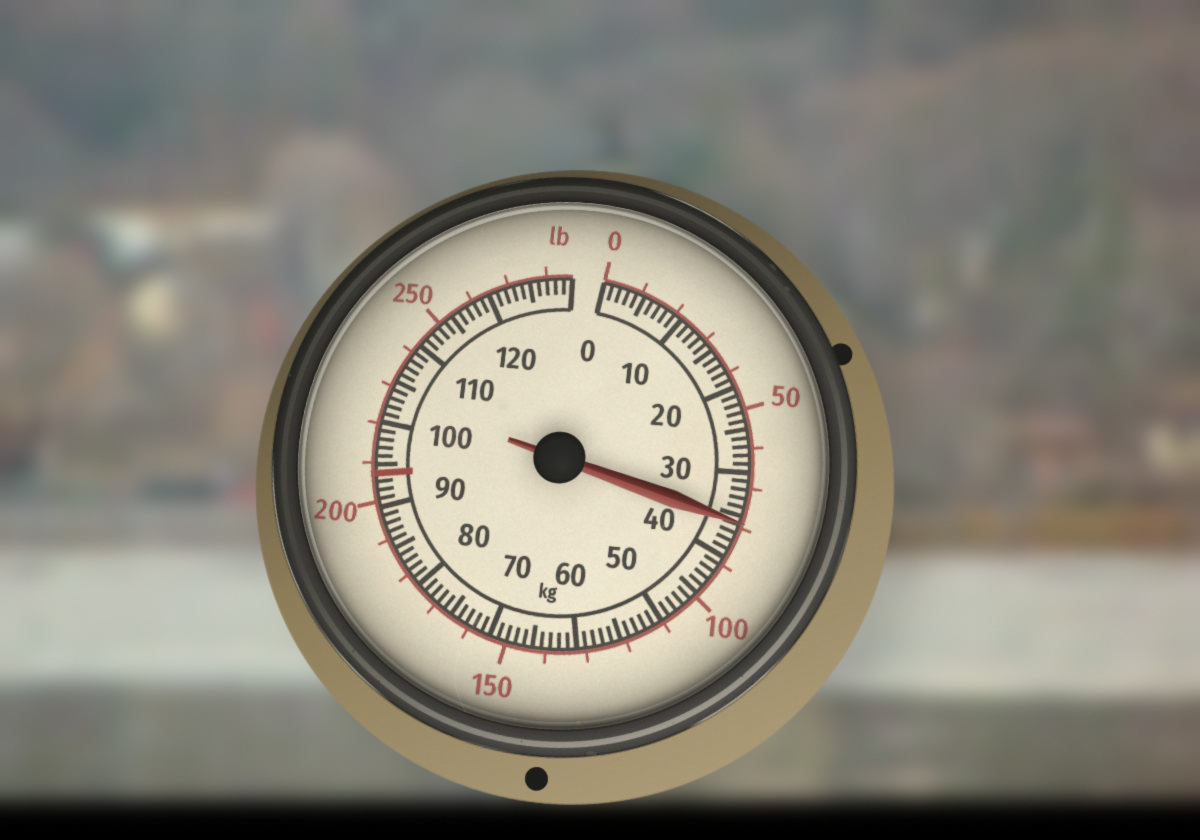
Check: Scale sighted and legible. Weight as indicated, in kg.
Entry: 36 kg
